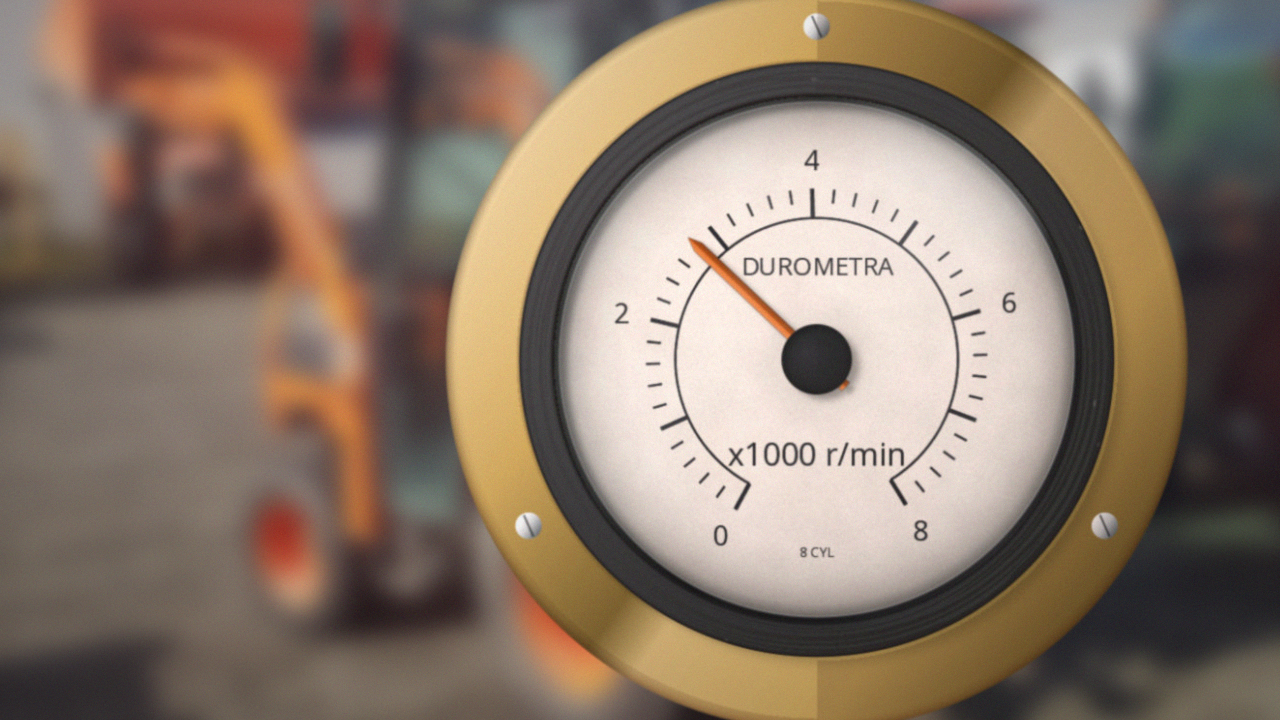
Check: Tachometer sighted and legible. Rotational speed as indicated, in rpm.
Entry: 2800 rpm
